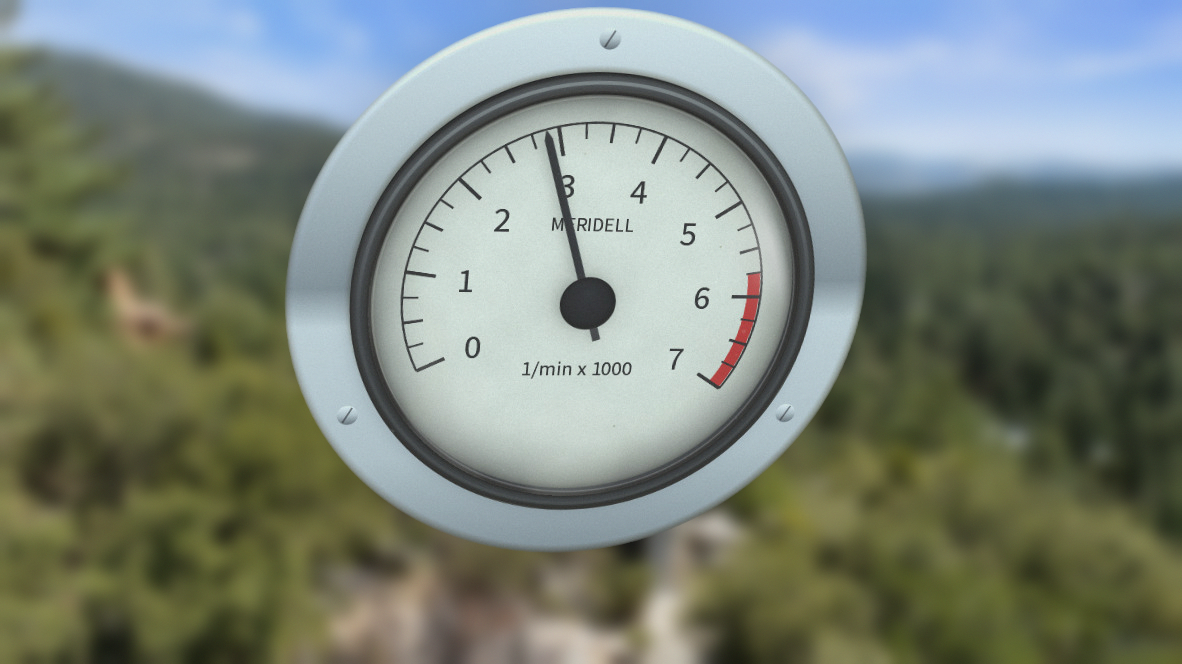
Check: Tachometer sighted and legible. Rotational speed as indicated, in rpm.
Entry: 2875 rpm
